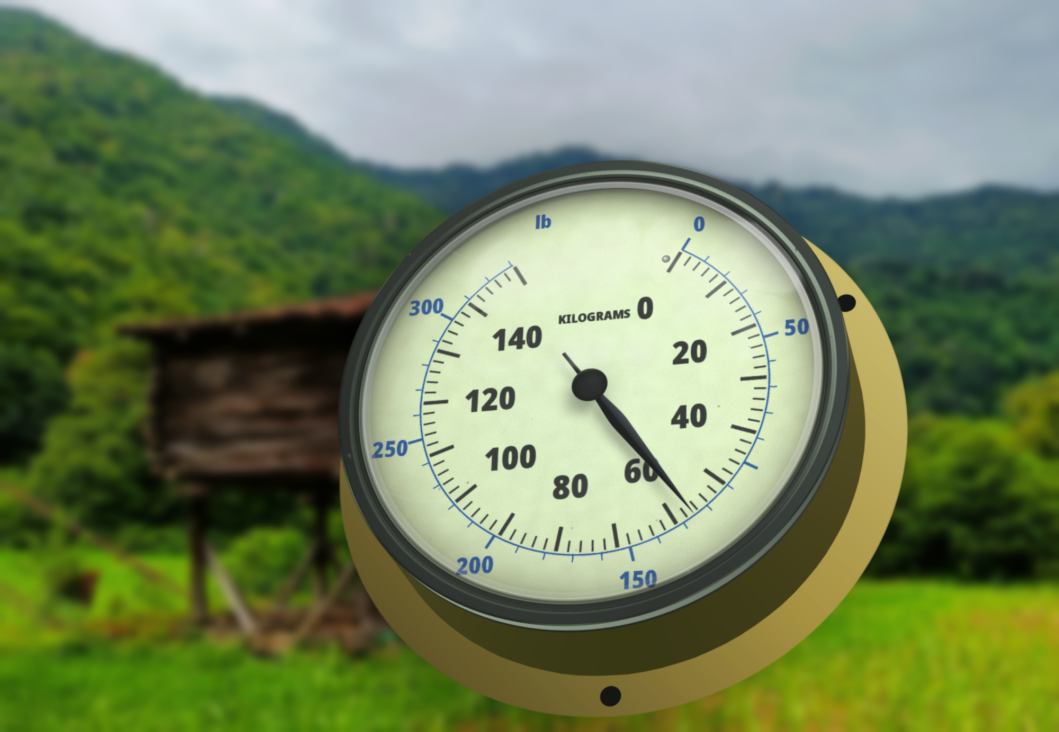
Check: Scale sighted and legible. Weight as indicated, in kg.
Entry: 57 kg
